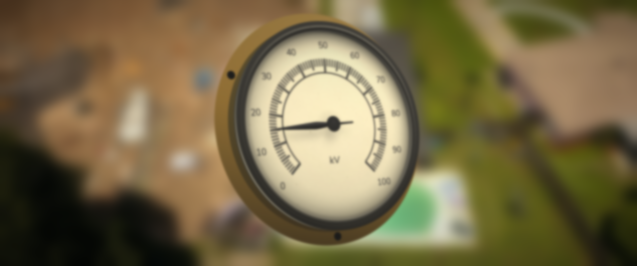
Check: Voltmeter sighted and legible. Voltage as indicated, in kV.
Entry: 15 kV
